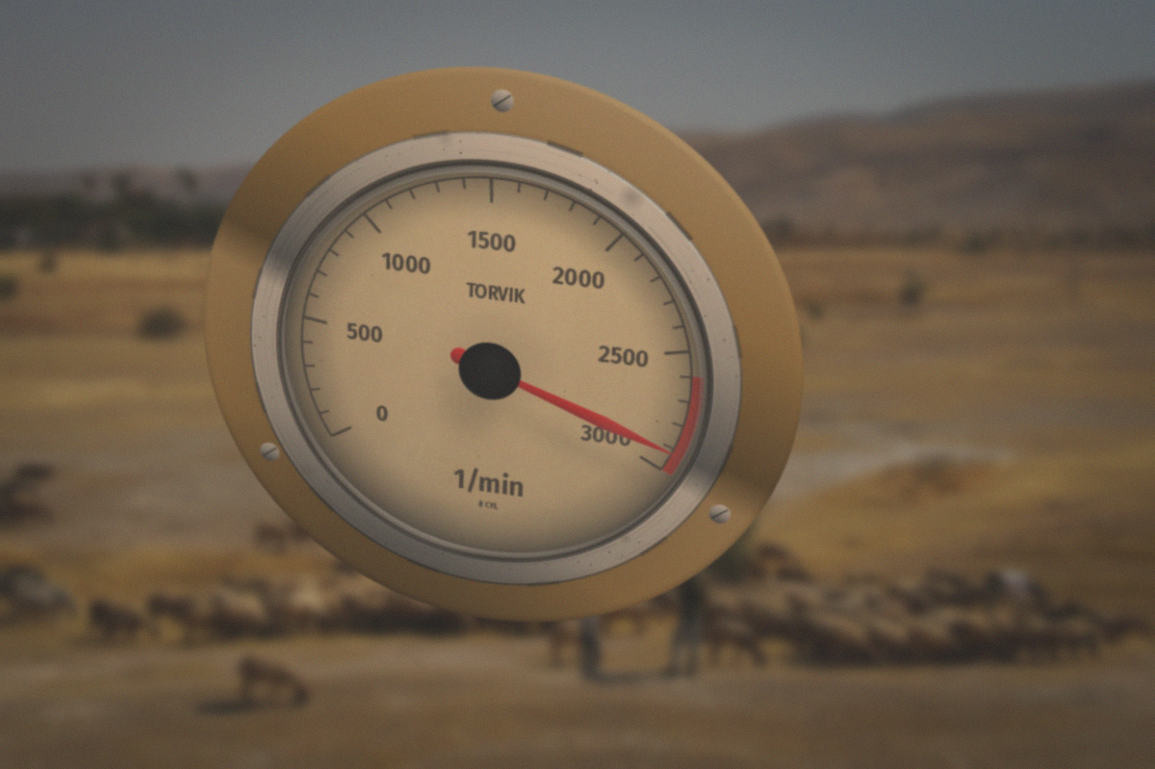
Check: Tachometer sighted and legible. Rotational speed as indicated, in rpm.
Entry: 2900 rpm
